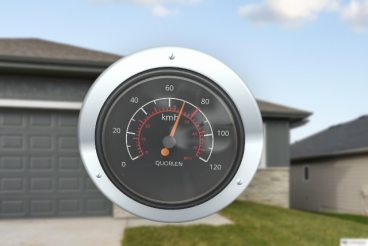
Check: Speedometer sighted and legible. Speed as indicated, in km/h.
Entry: 70 km/h
